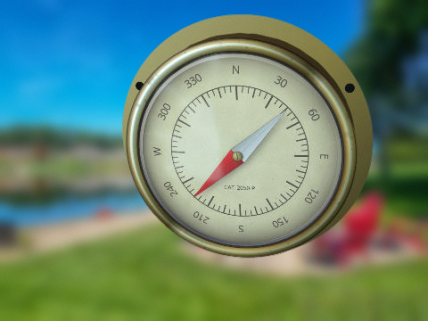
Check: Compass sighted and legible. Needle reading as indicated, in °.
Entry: 225 °
